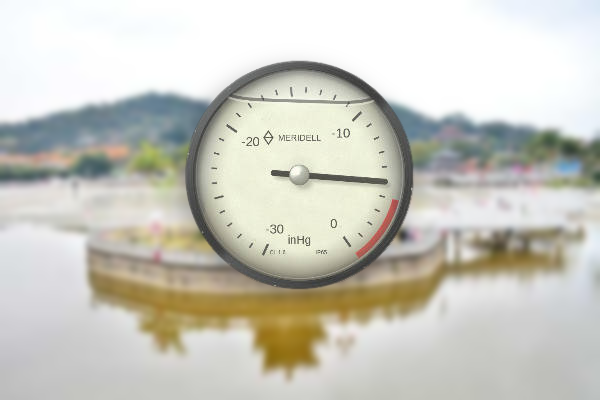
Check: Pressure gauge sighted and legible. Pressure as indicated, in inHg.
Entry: -5 inHg
